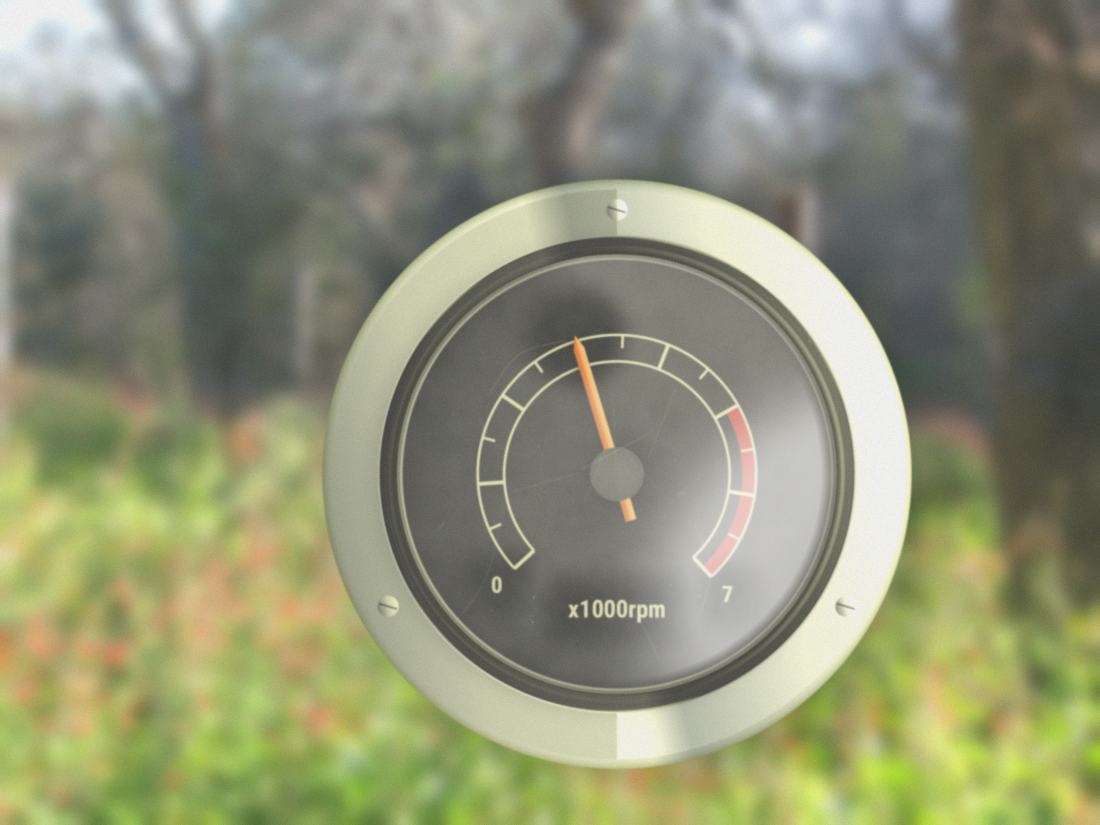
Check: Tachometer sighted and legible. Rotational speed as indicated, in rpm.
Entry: 3000 rpm
